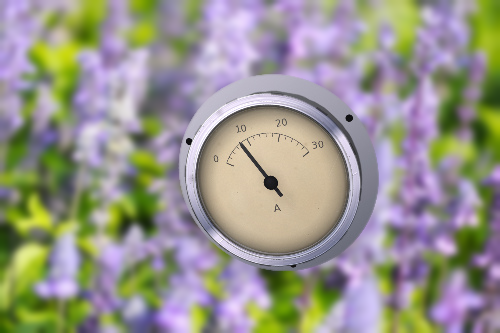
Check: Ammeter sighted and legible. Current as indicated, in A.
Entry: 8 A
